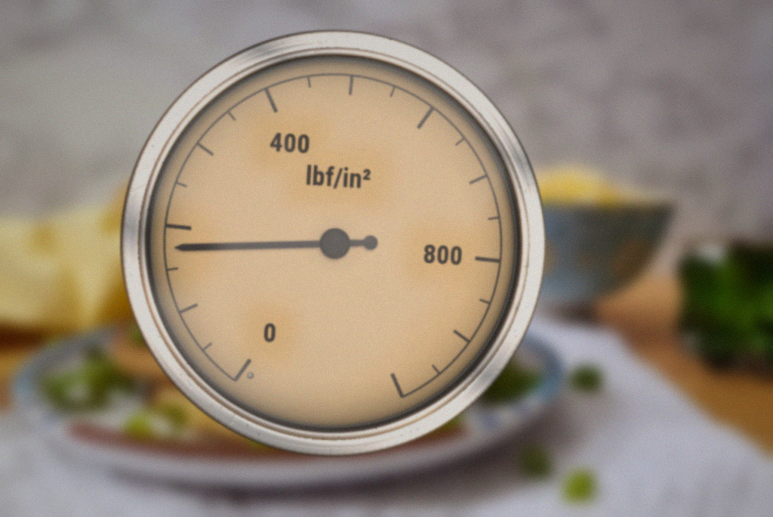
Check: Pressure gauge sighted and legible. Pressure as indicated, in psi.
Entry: 175 psi
